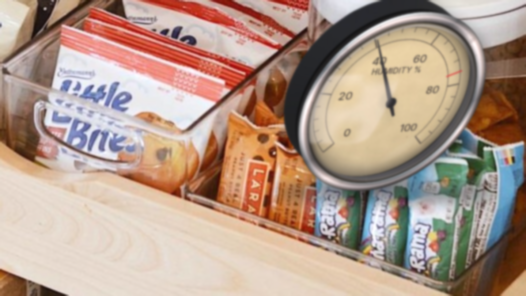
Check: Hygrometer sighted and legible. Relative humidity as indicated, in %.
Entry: 40 %
